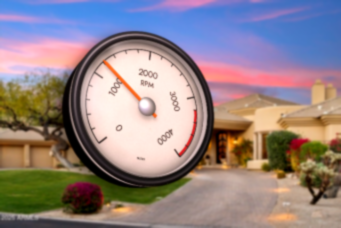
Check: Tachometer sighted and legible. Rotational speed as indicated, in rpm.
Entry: 1200 rpm
